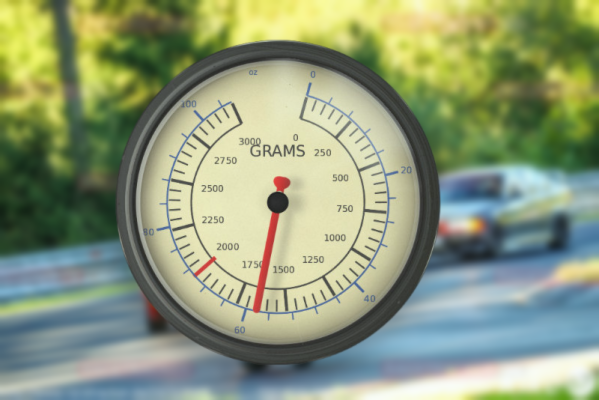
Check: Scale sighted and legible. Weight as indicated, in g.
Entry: 1650 g
